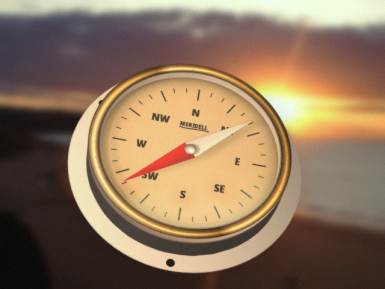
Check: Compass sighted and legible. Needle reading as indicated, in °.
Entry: 230 °
